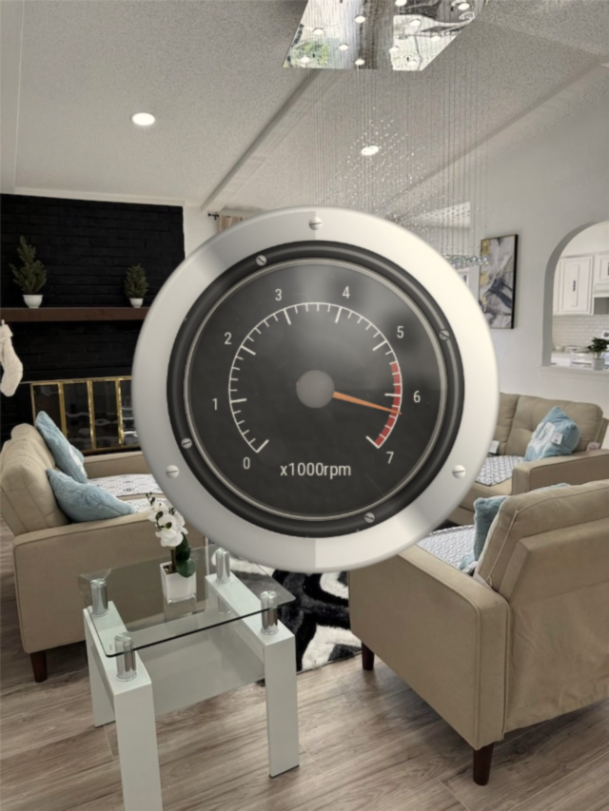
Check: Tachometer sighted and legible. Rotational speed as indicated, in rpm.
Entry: 6300 rpm
